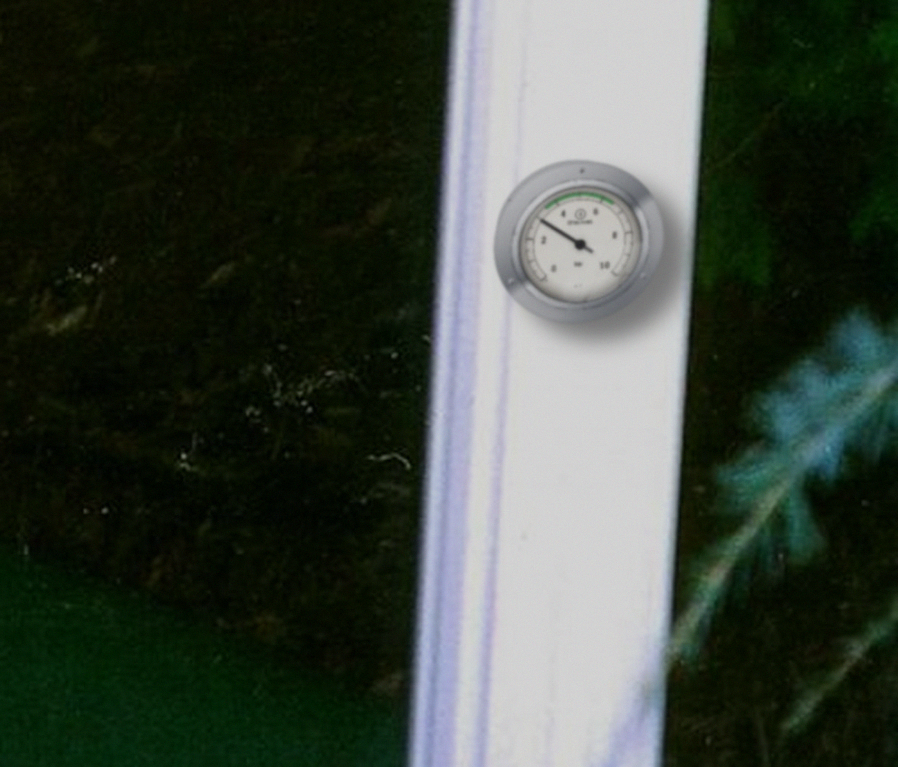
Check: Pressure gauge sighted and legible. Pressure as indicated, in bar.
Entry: 3 bar
